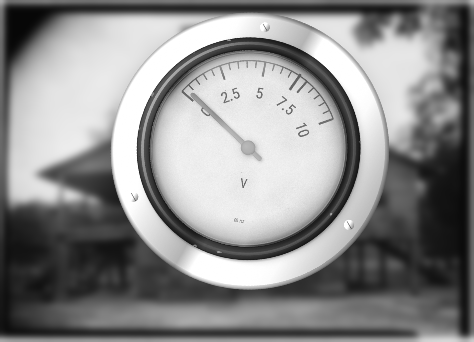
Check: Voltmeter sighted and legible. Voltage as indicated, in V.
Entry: 0.25 V
